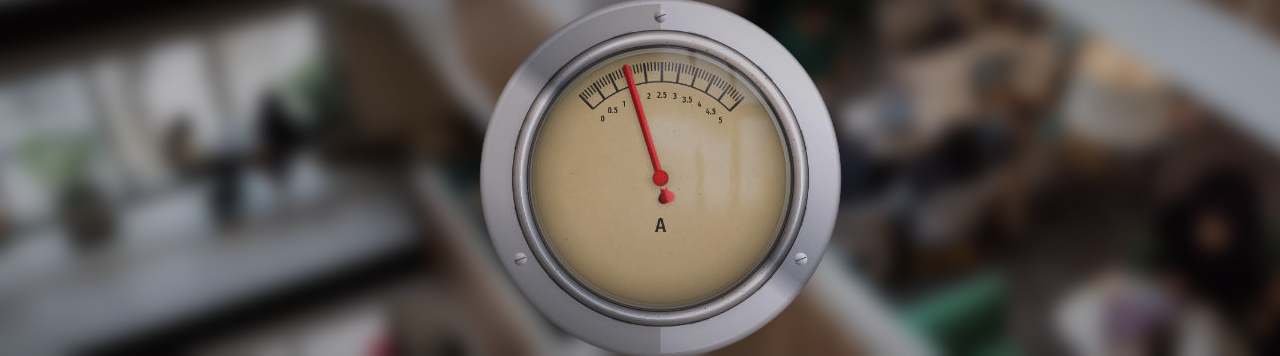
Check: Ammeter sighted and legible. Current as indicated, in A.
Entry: 1.5 A
